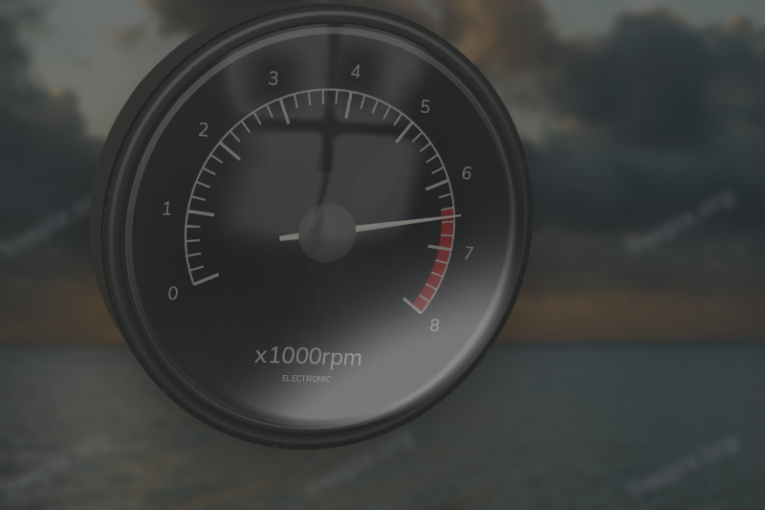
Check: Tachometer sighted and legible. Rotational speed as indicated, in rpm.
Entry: 6500 rpm
